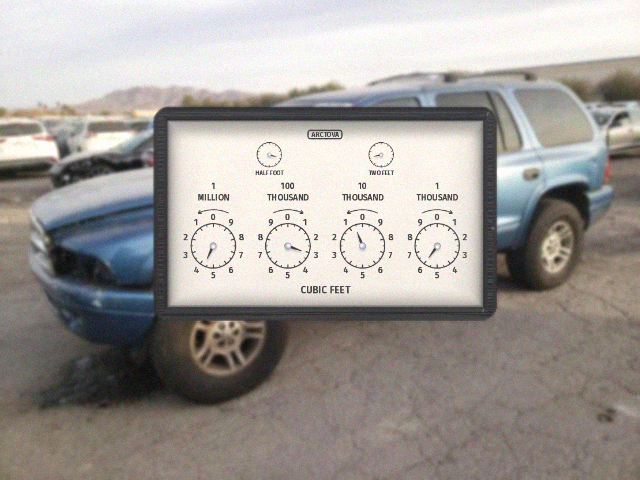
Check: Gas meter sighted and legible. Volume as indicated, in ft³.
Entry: 430600 ft³
